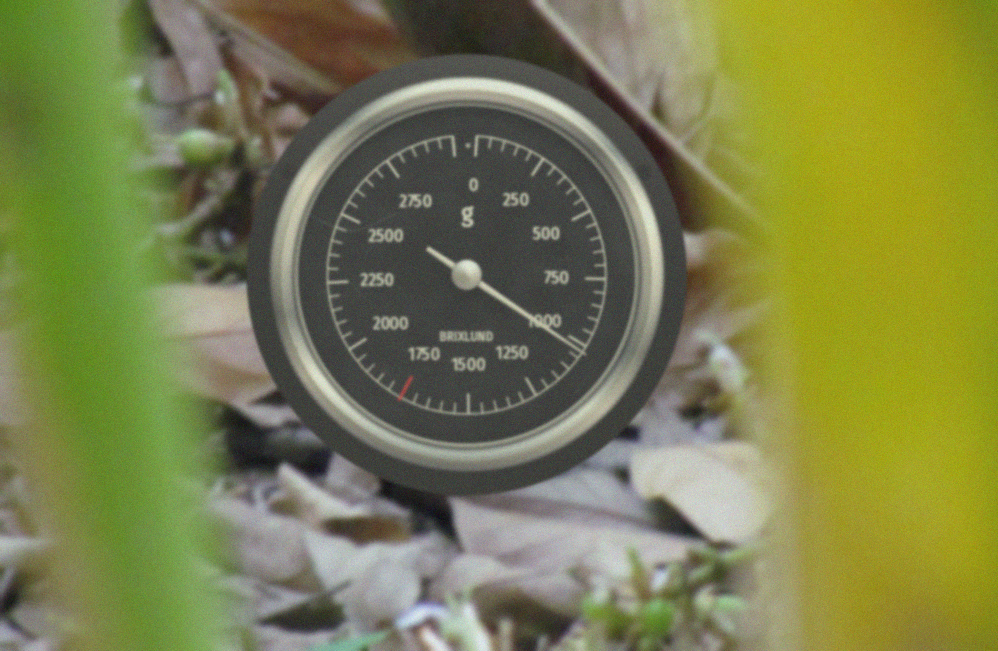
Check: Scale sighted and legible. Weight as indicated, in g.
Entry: 1025 g
